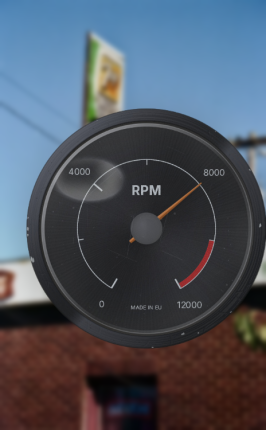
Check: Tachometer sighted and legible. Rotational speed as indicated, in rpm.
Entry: 8000 rpm
